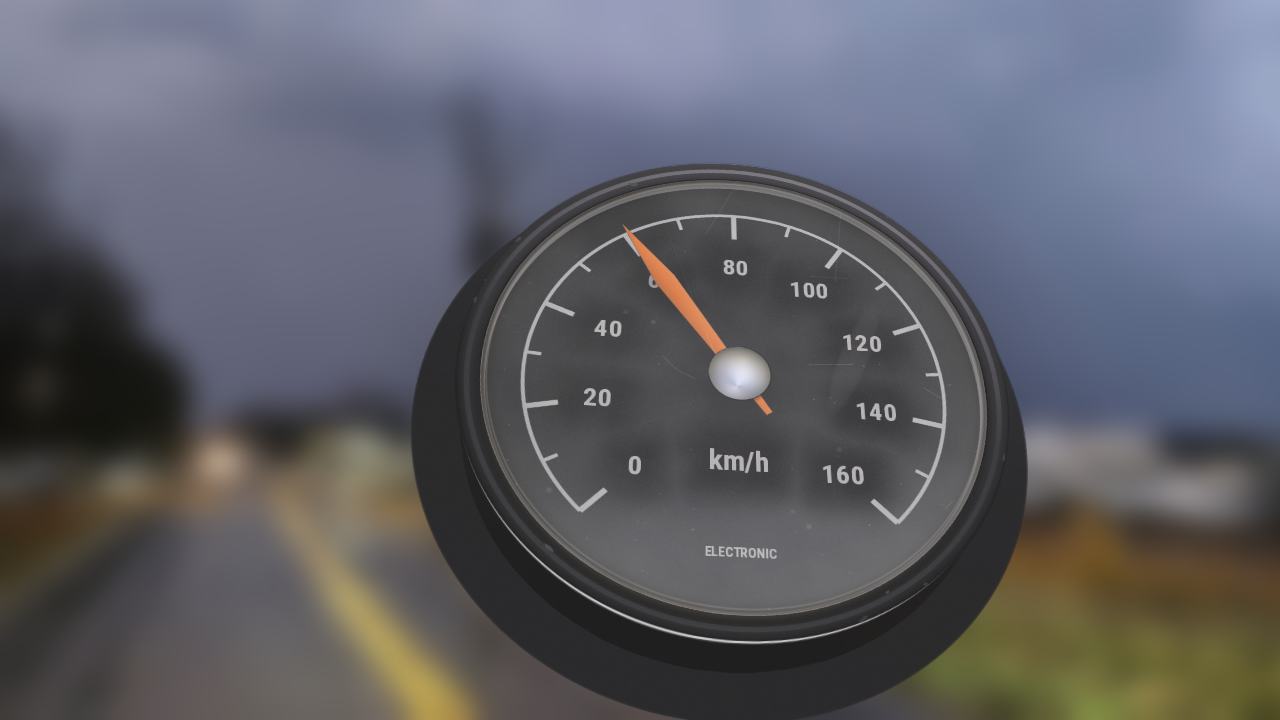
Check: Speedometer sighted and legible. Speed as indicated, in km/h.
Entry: 60 km/h
